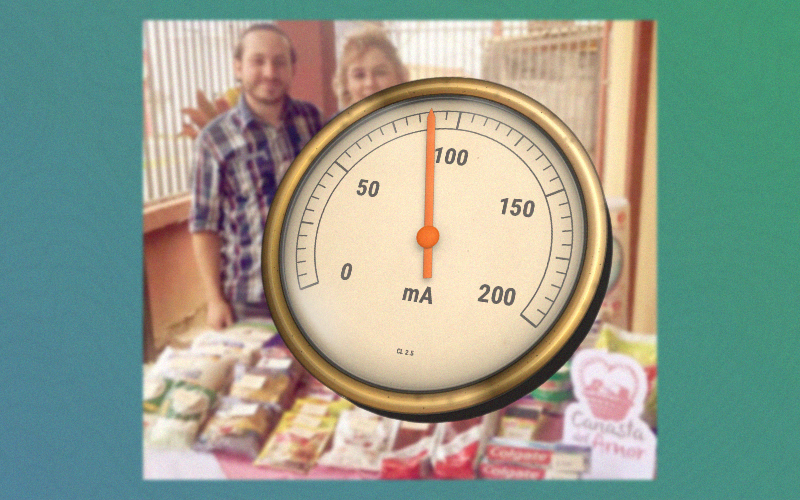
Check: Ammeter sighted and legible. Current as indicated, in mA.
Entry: 90 mA
